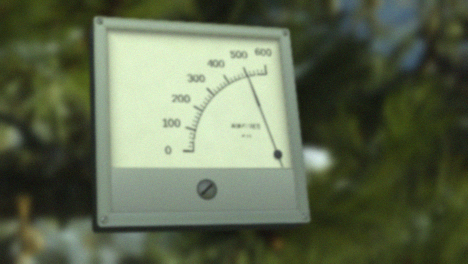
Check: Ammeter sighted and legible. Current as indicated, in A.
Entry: 500 A
